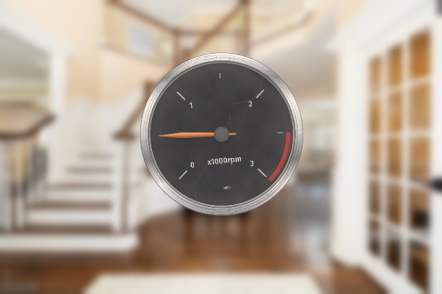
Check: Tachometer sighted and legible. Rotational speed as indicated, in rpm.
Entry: 500 rpm
